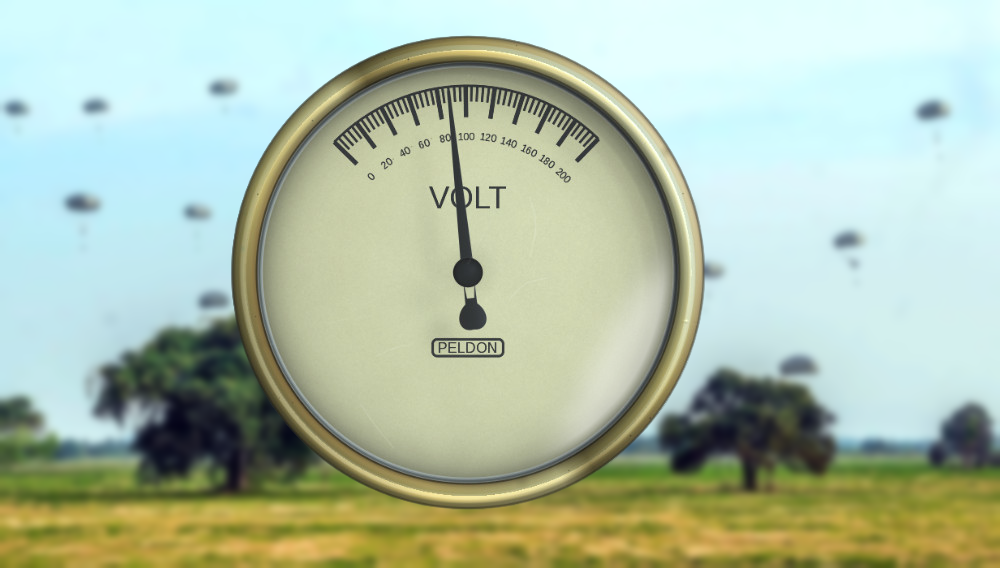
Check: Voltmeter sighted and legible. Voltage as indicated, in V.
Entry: 88 V
